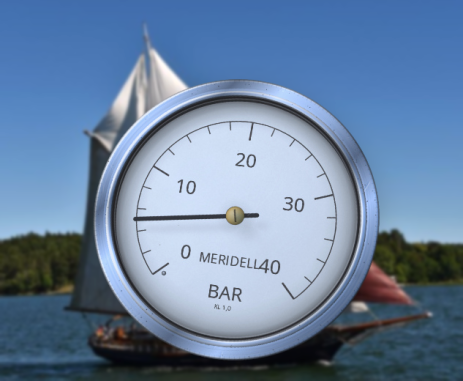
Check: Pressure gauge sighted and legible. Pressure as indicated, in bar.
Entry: 5 bar
